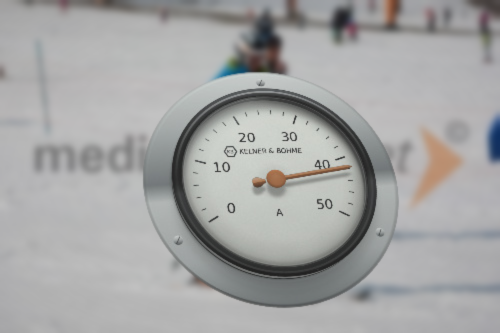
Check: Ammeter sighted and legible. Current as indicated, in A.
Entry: 42 A
